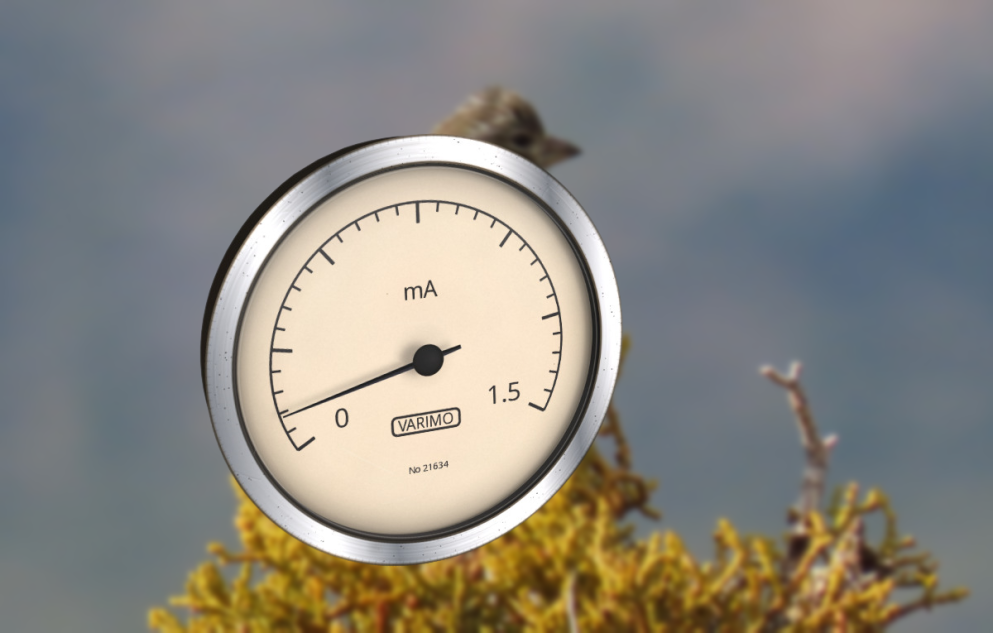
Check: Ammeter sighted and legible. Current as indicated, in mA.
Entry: 0.1 mA
